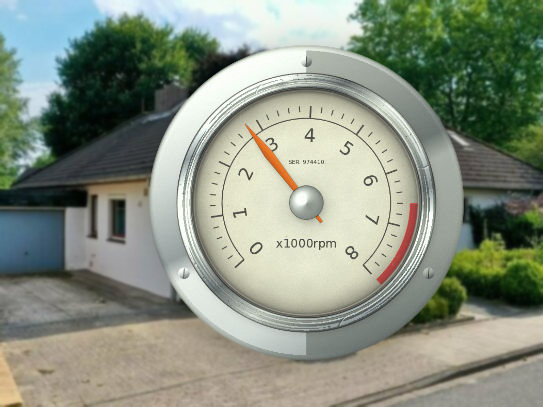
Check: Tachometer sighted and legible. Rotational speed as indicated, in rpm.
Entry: 2800 rpm
